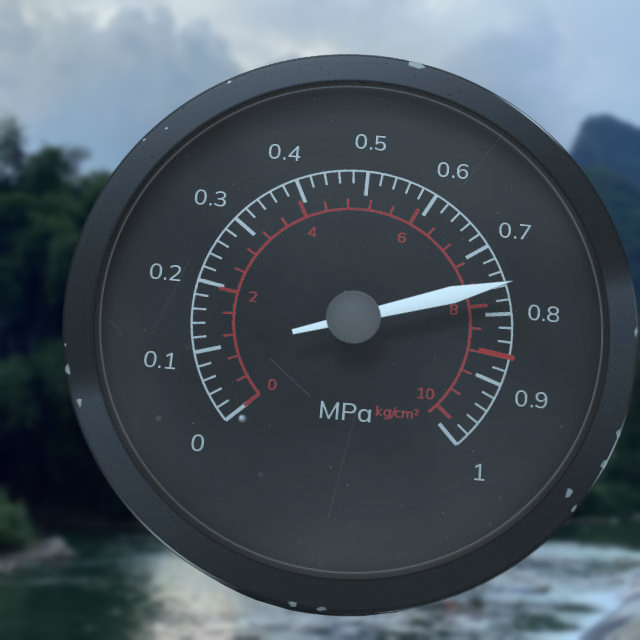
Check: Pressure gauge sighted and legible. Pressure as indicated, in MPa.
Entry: 0.76 MPa
